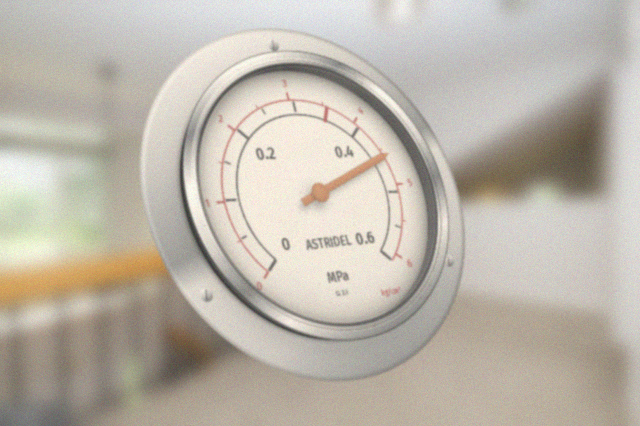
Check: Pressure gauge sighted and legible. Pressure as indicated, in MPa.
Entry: 0.45 MPa
